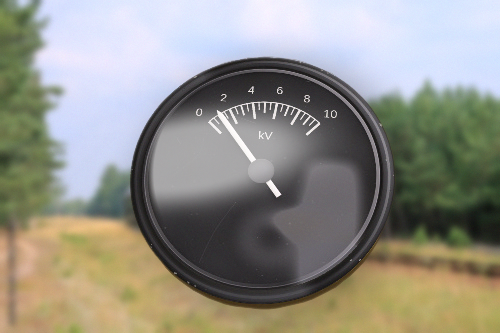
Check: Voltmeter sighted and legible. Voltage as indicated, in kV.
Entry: 1 kV
